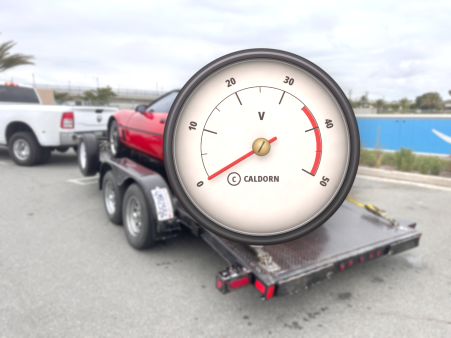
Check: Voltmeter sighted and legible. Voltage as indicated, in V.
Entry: 0 V
